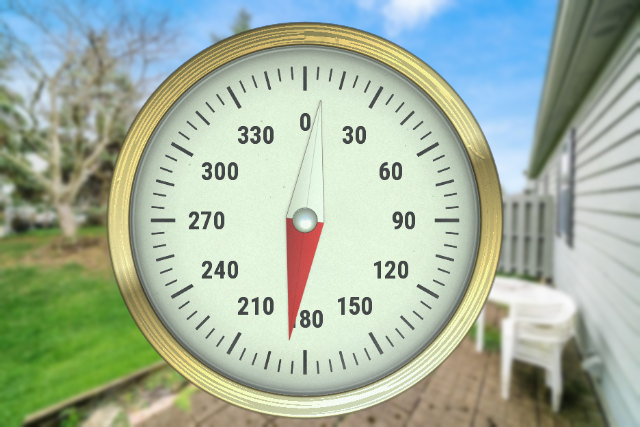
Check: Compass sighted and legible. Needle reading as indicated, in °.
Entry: 187.5 °
